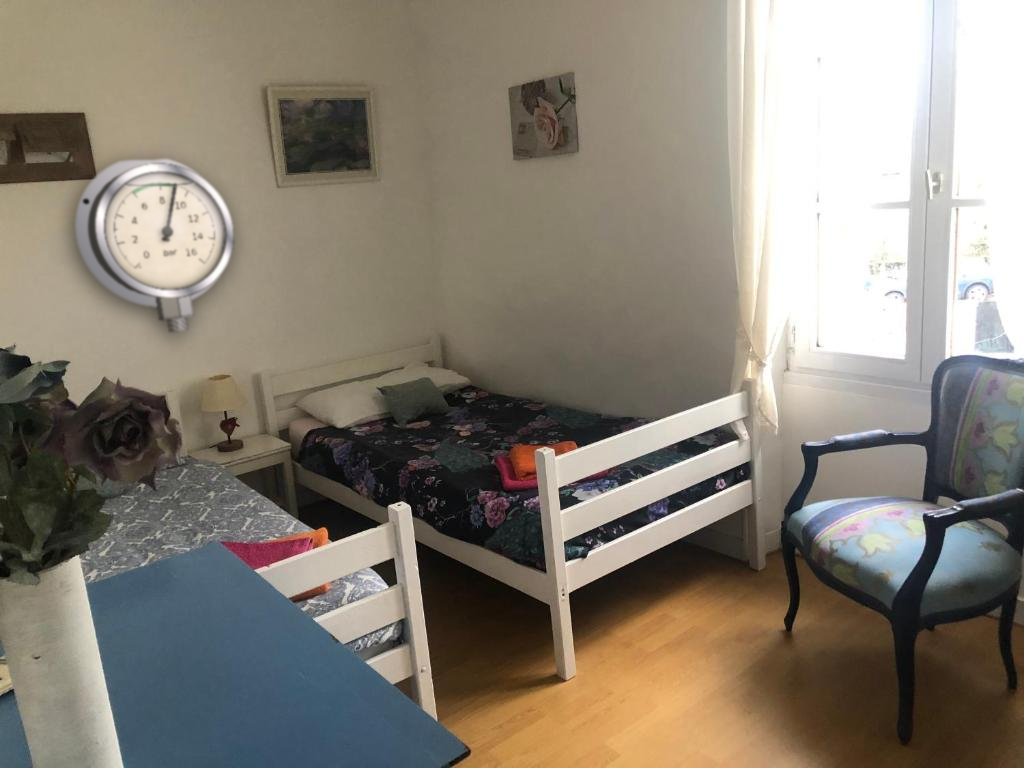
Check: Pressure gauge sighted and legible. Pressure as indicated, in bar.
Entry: 9 bar
